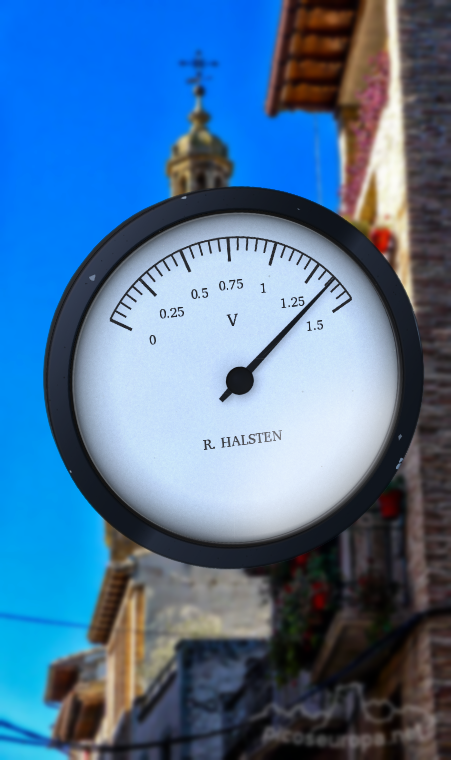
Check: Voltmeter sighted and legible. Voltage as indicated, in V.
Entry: 1.35 V
